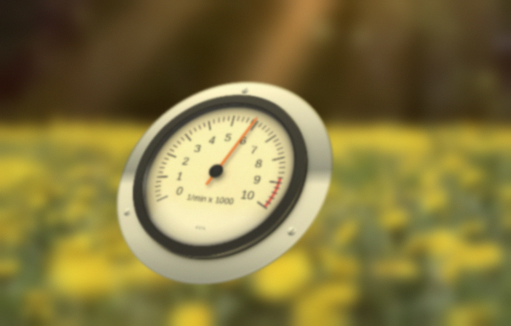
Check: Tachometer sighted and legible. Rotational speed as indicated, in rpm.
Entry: 6000 rpm
